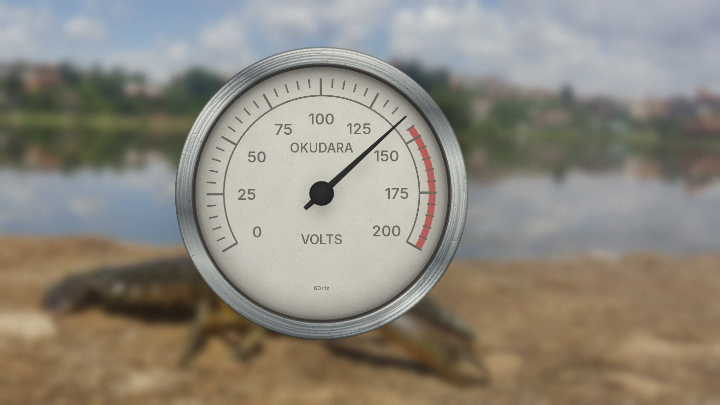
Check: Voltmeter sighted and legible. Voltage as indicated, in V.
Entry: 140 V
